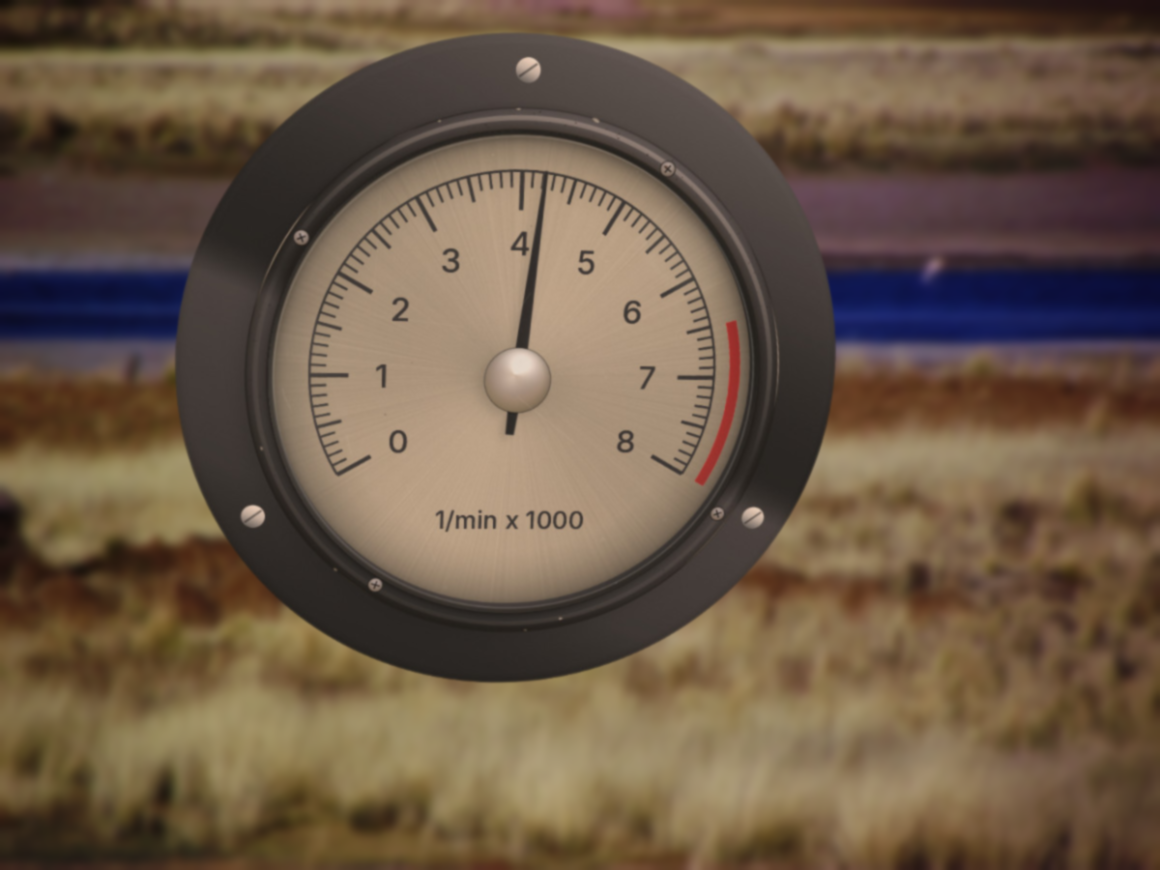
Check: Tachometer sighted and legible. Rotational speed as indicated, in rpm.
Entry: 4200 rpm
